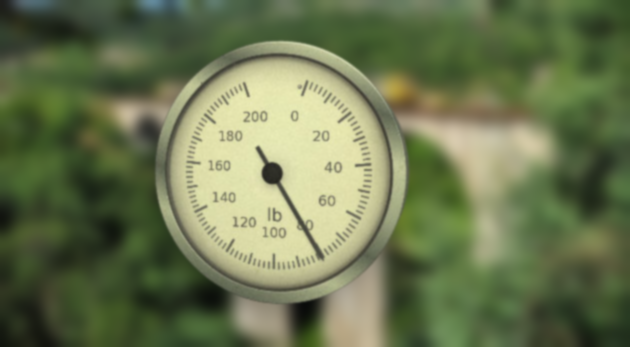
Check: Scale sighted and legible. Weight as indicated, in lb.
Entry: 80 lb
